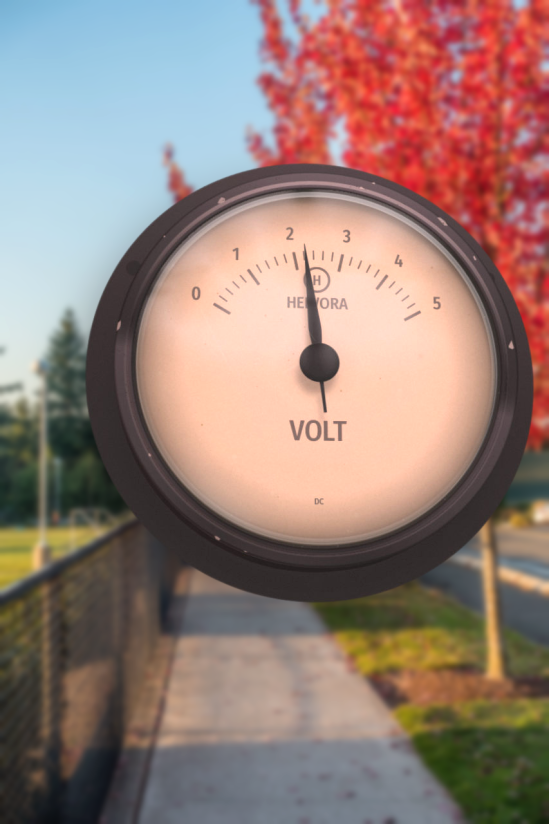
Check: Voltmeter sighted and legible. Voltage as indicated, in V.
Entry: 2.2 V
